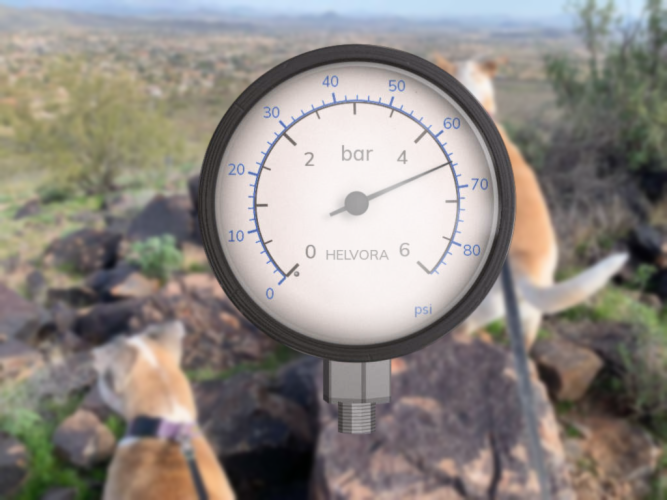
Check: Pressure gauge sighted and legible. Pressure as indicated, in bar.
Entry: 4.5 bar
